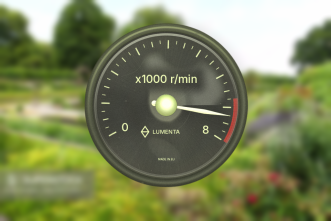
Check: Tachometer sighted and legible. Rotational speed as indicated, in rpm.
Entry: 7250 rpm
